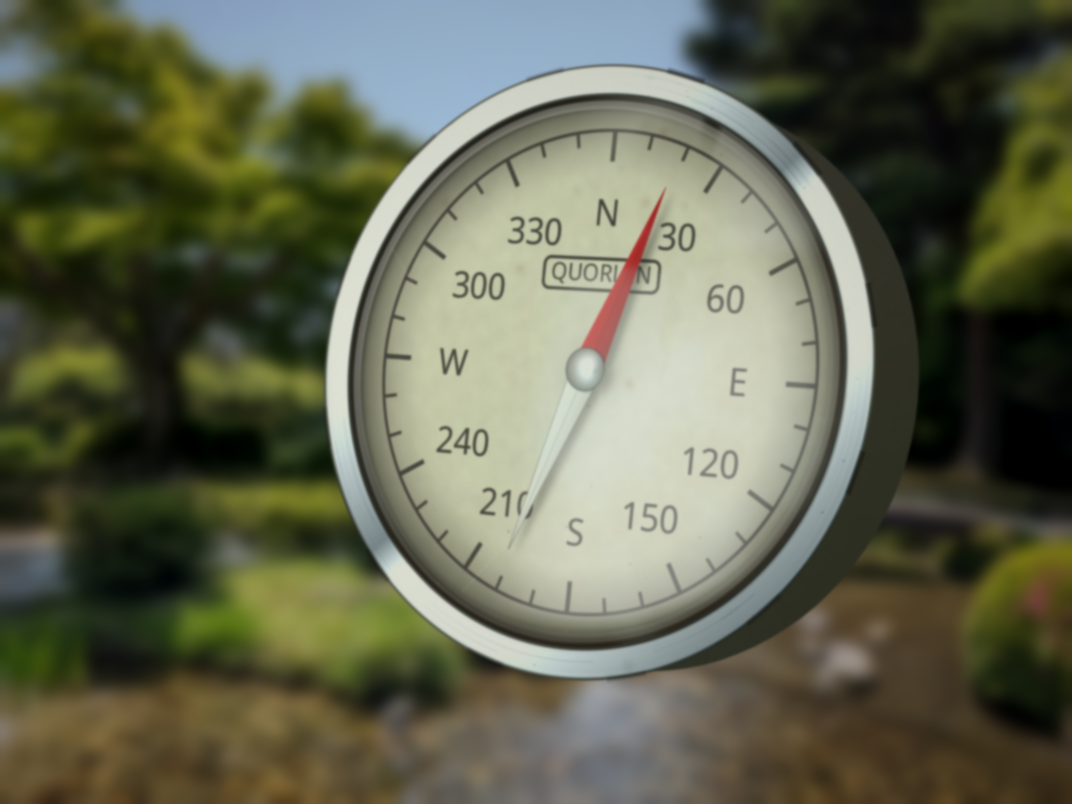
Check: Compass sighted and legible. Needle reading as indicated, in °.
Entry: 20 °
